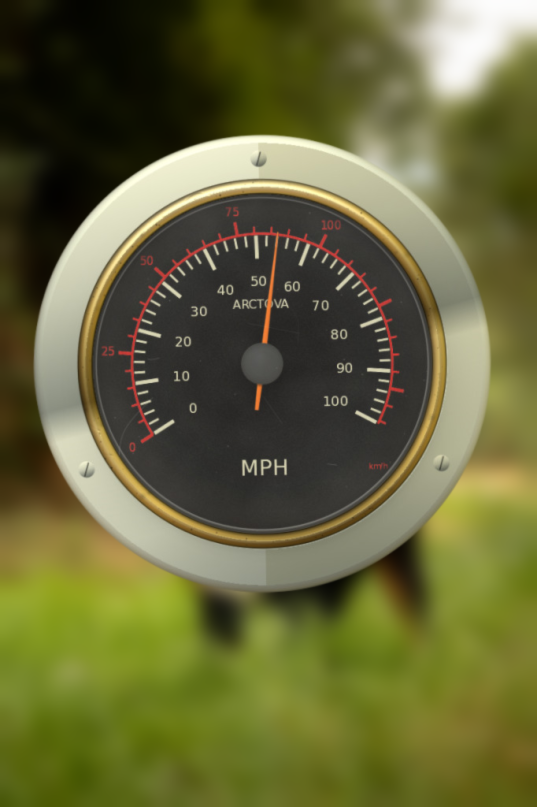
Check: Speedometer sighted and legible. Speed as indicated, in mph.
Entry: 54 mph
